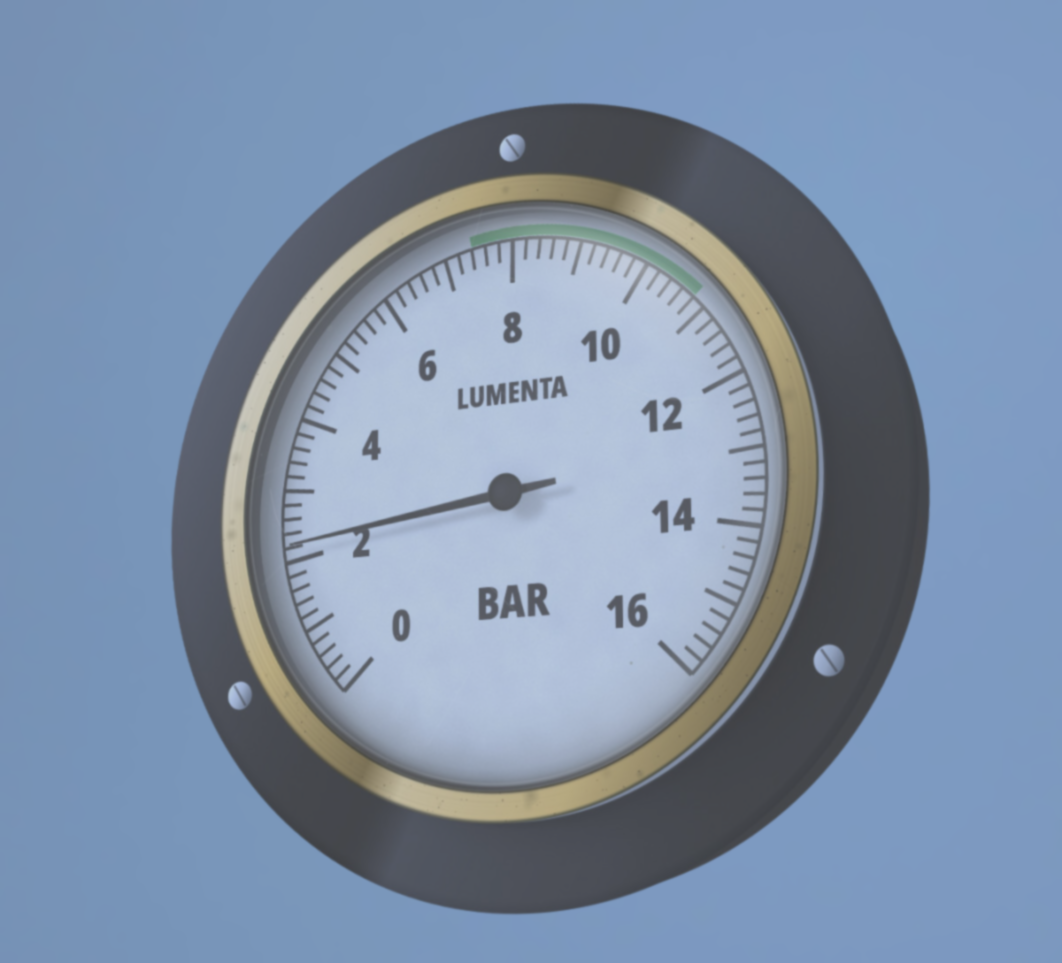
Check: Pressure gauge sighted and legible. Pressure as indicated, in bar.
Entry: 2.2 bar
